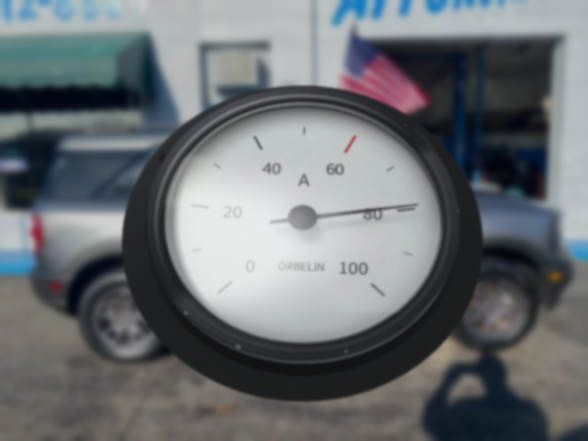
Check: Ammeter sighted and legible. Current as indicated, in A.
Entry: 80 A
